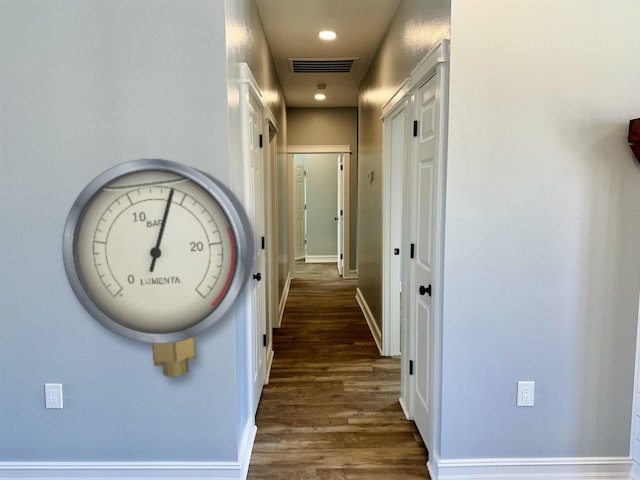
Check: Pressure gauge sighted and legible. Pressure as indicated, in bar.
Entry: 14 bar
